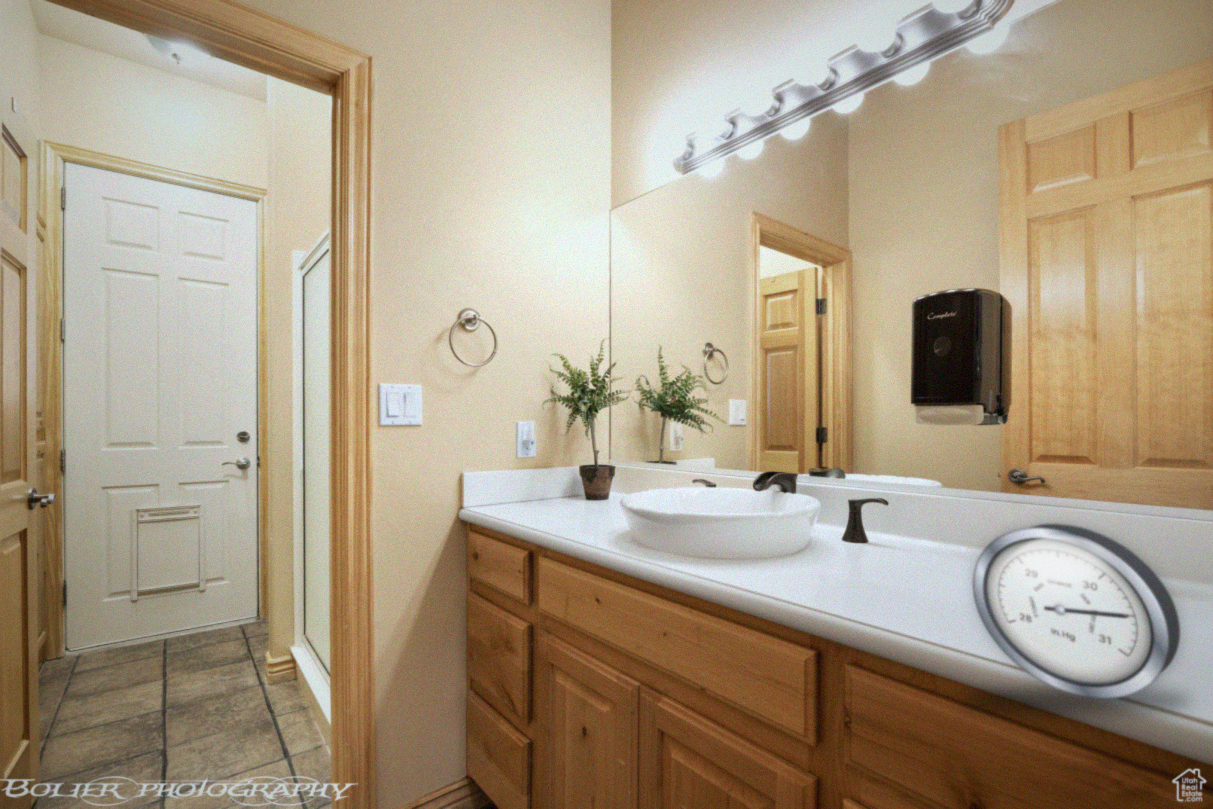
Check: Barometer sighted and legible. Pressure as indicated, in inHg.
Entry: 30.5 inHg
